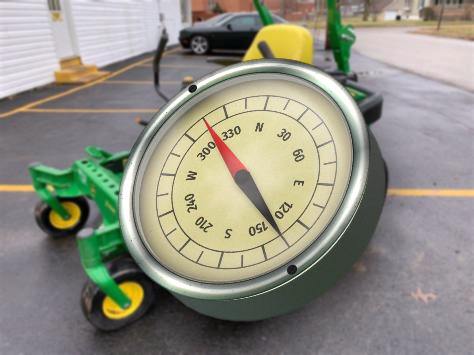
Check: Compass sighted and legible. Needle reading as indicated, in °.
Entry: 315 °
